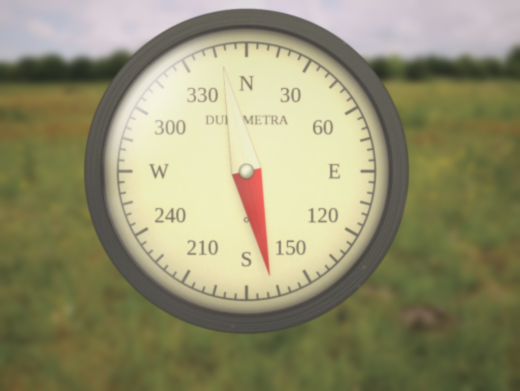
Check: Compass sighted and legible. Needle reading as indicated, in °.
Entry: 167.5 °
